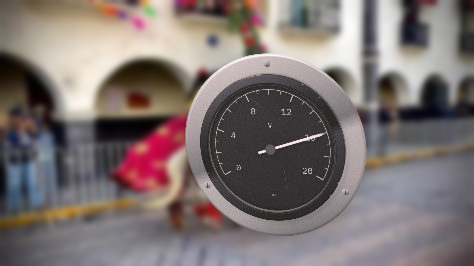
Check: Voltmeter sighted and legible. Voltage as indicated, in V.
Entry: 16 V
